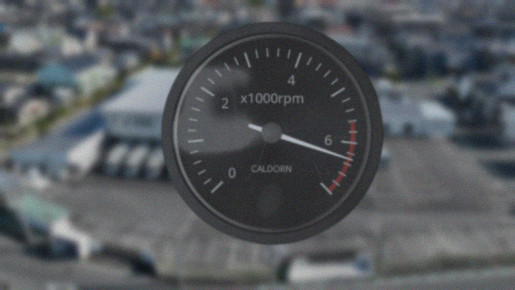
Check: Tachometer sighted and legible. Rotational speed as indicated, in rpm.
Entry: 6300 rpm
